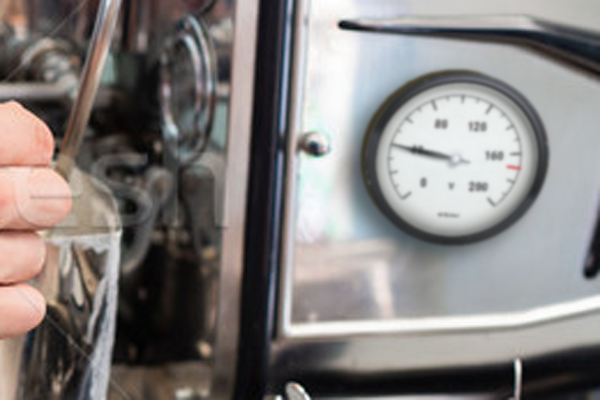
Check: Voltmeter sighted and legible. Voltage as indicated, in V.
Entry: 40 V
